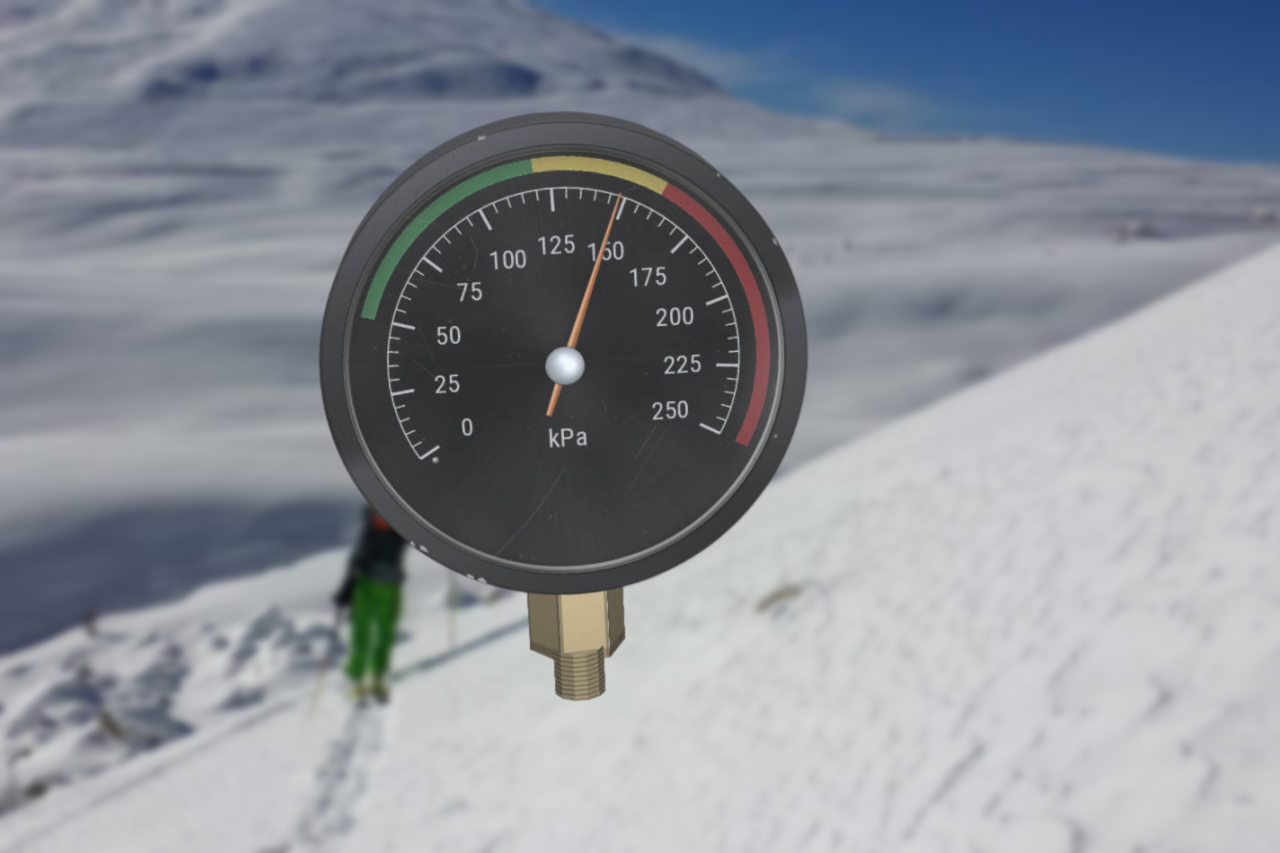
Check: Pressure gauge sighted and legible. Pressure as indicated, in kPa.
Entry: 147.5 kPa
